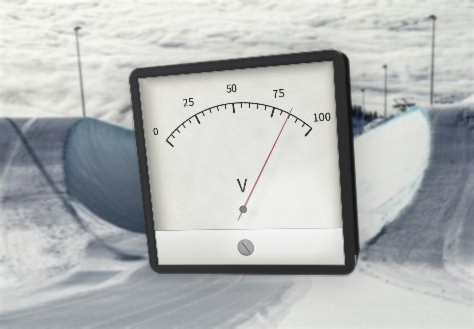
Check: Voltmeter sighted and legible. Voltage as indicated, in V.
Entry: 85 V
